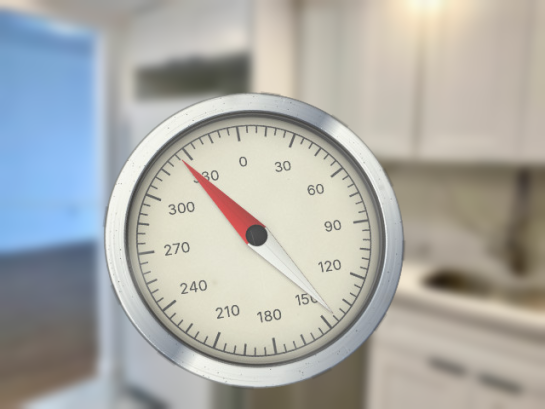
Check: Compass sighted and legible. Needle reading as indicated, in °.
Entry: 325 °
